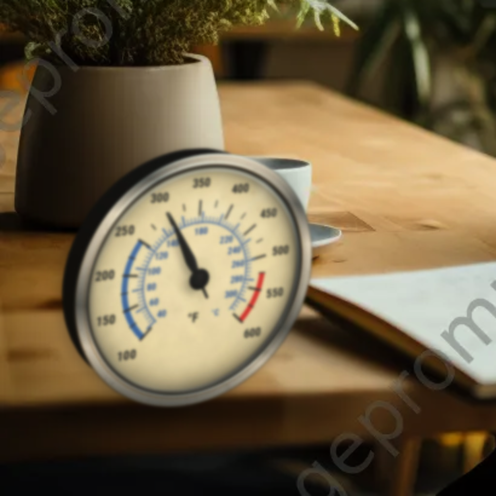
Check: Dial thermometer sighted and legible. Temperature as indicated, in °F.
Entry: 300 °F
